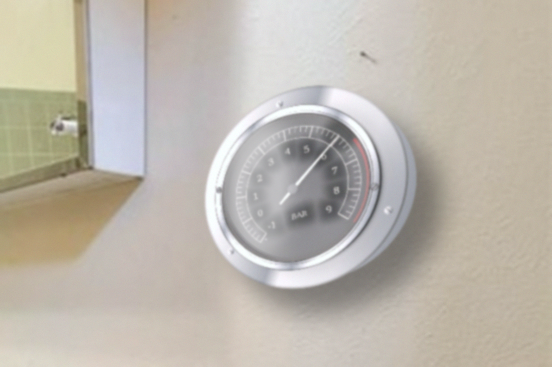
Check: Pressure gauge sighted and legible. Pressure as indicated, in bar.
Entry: 6 bar
